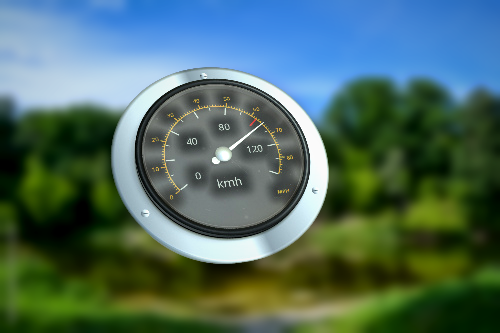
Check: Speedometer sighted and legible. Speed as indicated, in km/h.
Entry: 105 km/h
